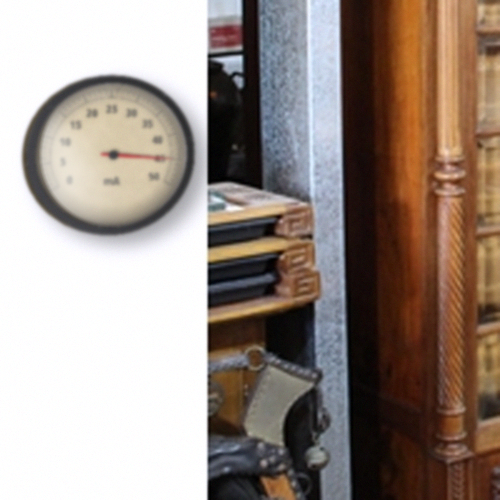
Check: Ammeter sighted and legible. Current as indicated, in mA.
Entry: 45 mA
